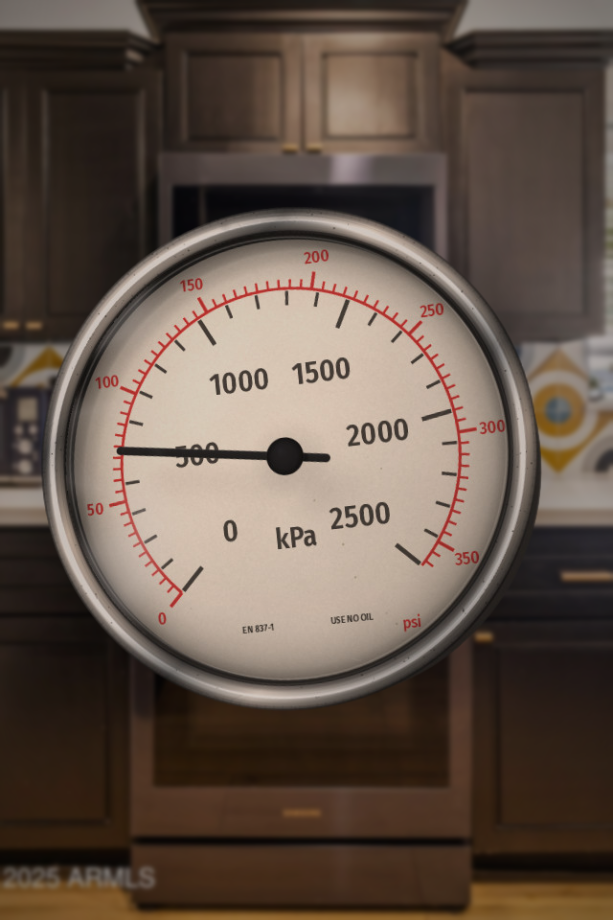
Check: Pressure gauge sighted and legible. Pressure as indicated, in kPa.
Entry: 500 kPa
